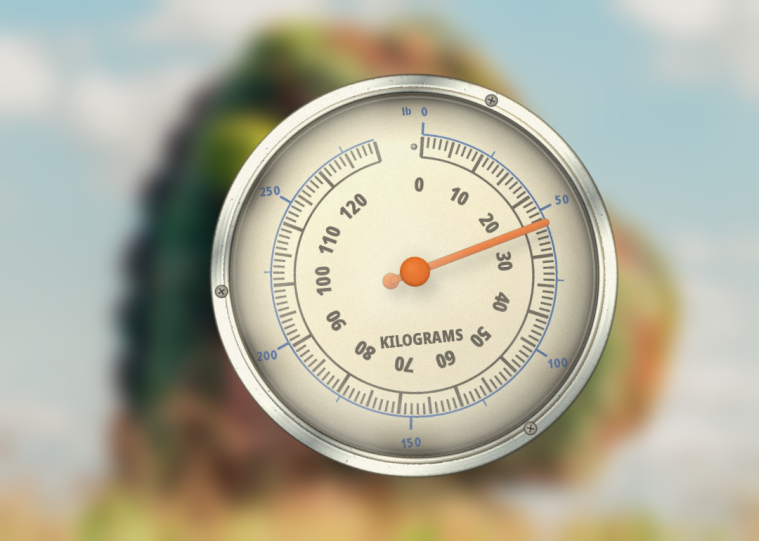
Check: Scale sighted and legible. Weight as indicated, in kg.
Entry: 25 kg
